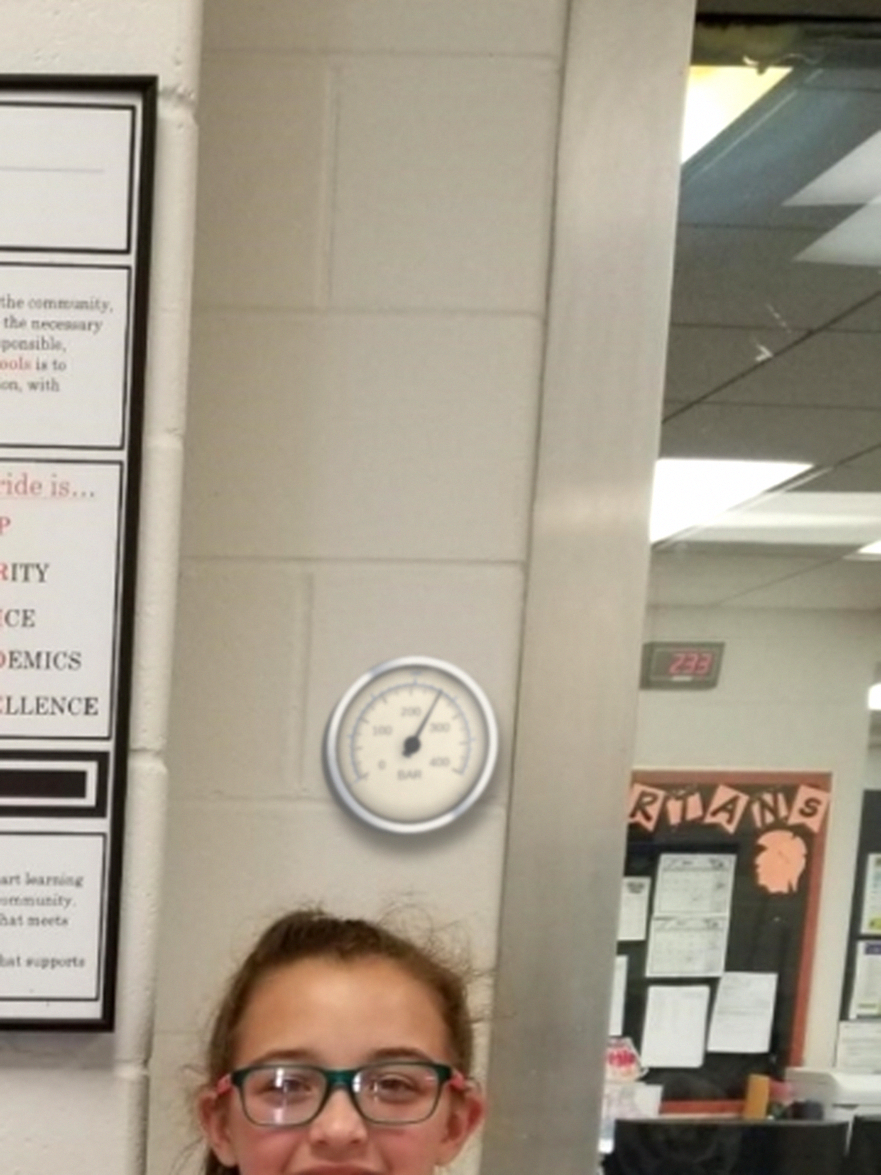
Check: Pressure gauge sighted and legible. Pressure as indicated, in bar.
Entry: 250 bar
